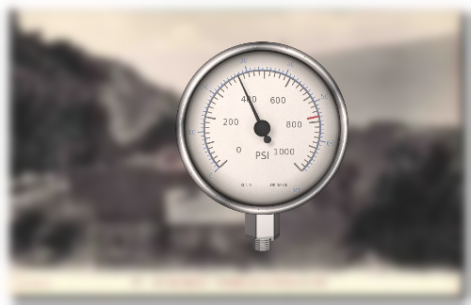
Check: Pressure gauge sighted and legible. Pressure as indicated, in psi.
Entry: 400 psi
